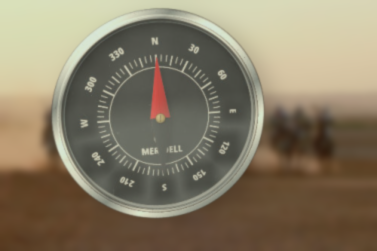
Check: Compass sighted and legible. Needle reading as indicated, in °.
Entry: 0 °
